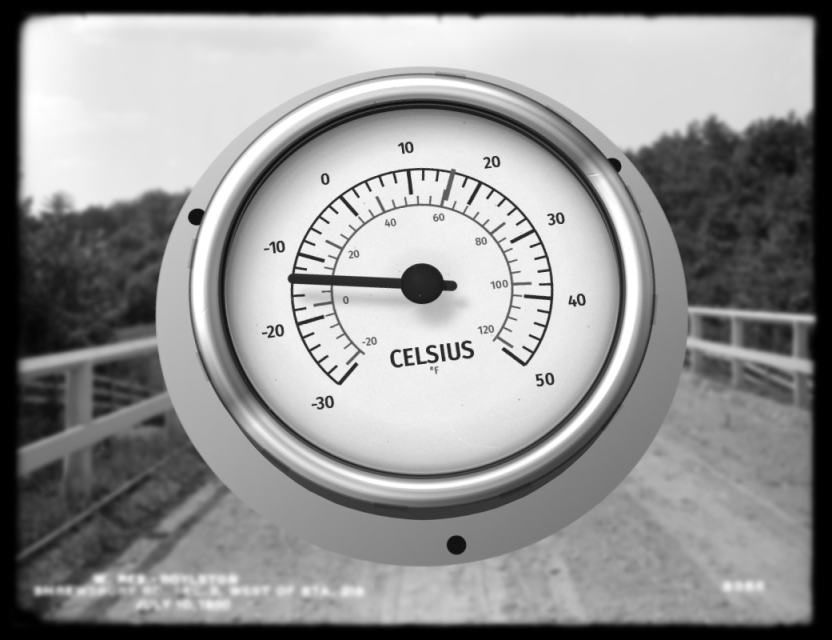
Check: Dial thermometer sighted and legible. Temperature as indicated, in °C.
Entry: -14 °C
